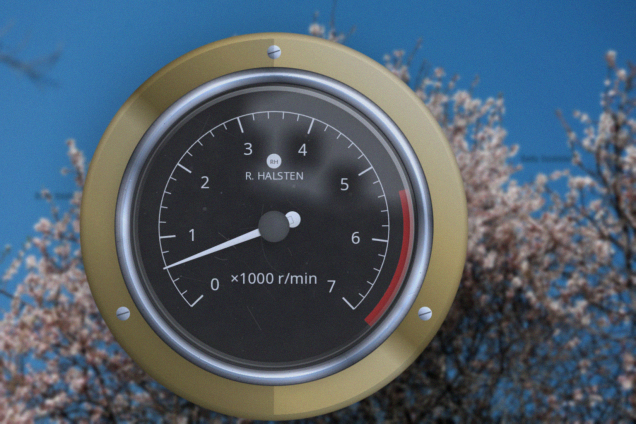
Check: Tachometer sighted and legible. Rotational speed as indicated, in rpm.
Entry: 600 rpm
